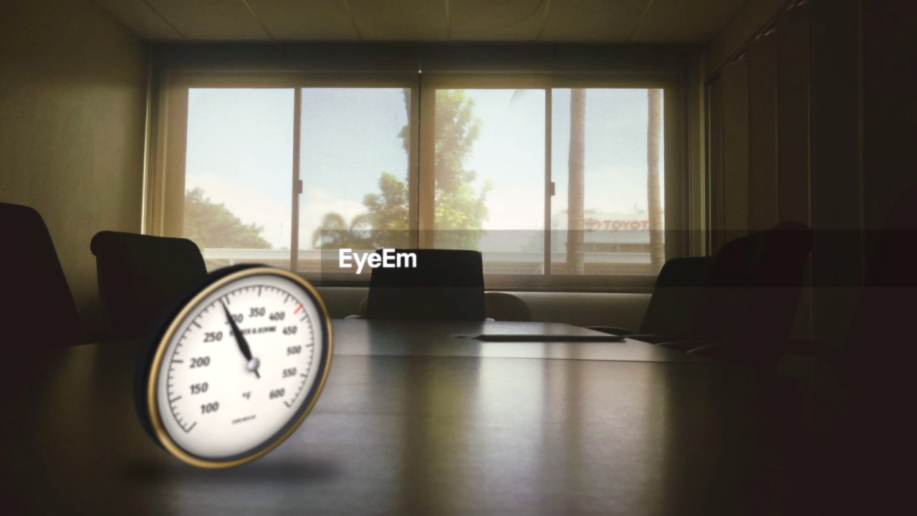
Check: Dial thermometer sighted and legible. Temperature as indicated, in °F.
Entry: 290 °F
